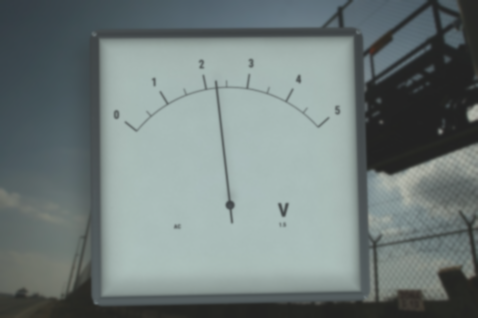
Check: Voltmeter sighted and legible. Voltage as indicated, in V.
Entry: 2.25 V
